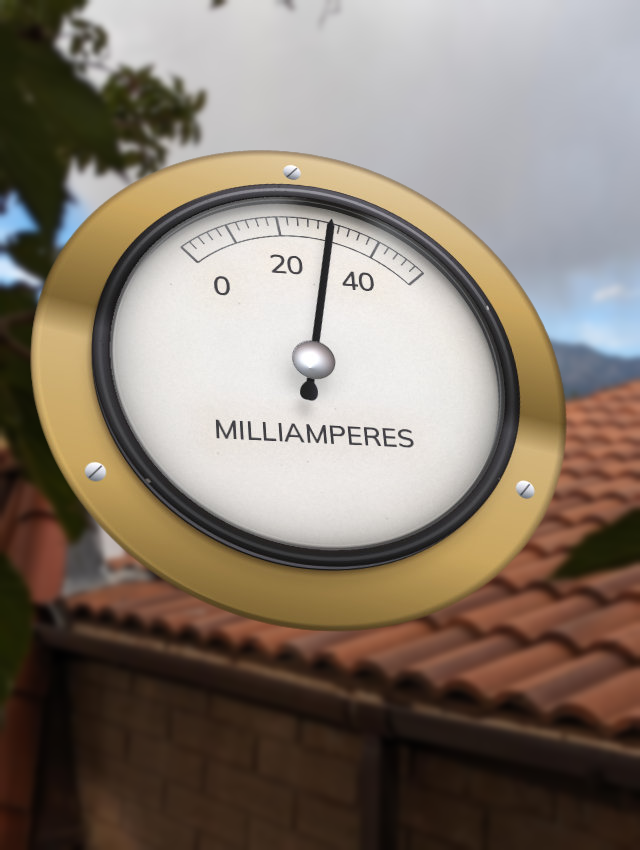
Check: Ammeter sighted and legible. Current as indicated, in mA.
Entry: 30 mA
